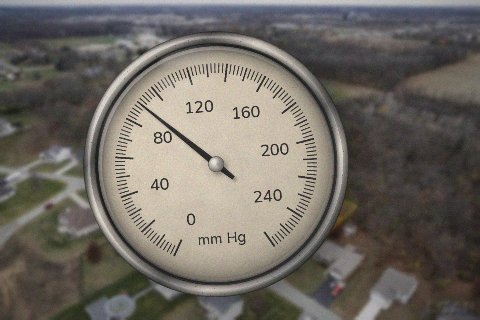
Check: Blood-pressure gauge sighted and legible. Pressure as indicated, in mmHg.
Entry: 90 mmHg
